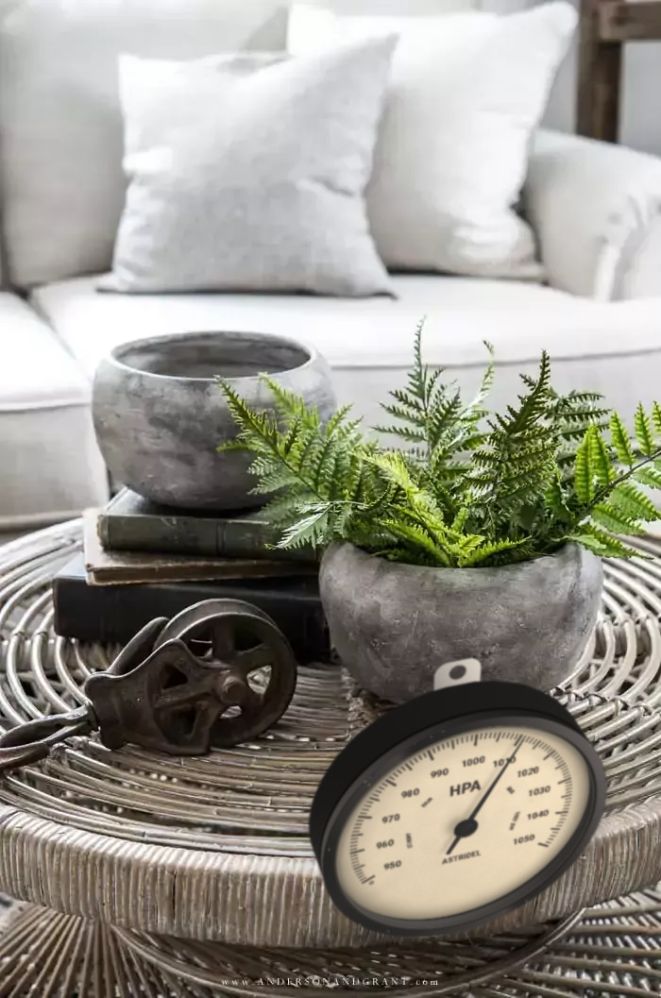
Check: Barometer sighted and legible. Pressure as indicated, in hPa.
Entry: 1010 hPa
